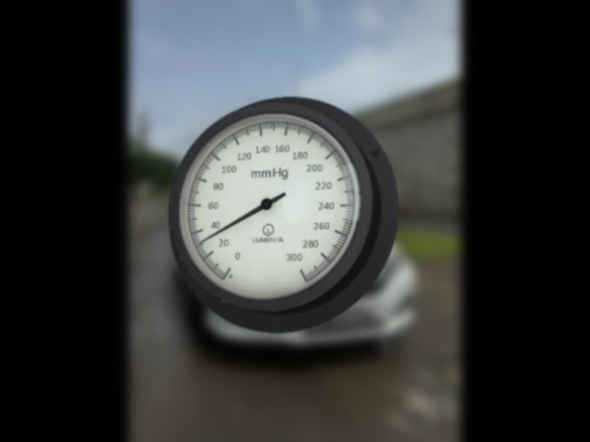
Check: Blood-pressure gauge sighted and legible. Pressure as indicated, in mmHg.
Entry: 30 mmHg
